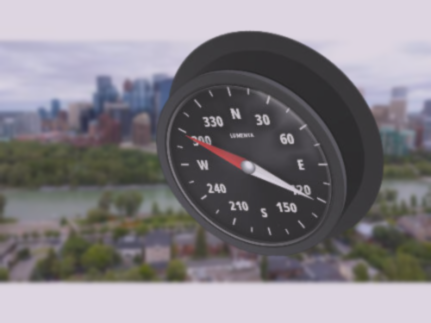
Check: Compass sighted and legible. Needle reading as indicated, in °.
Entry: 300 °
